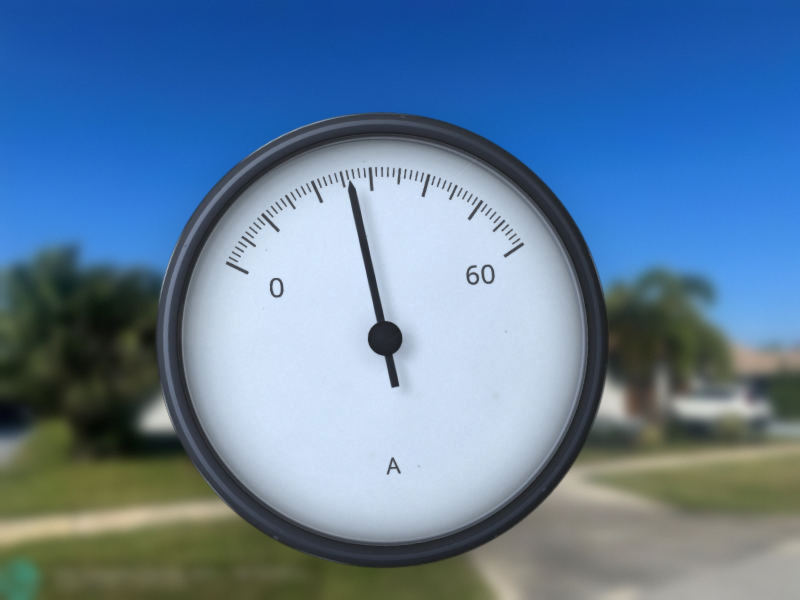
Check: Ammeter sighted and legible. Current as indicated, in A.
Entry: 26 A
